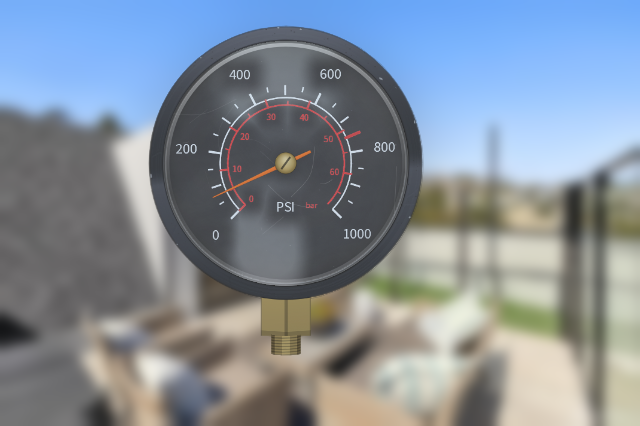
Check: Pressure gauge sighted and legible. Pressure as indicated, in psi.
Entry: 75 psi
